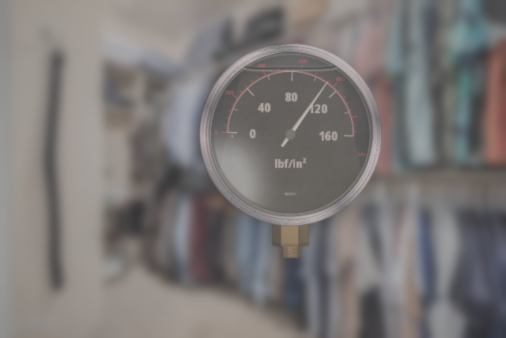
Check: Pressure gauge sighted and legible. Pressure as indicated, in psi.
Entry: 110 psi
